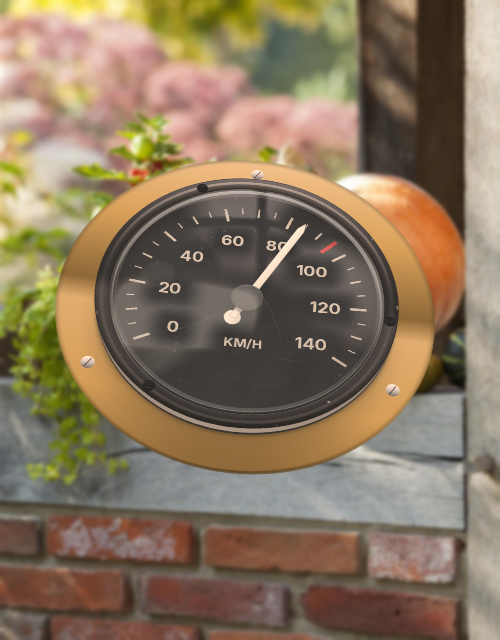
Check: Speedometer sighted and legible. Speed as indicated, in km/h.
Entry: 85 km/h
